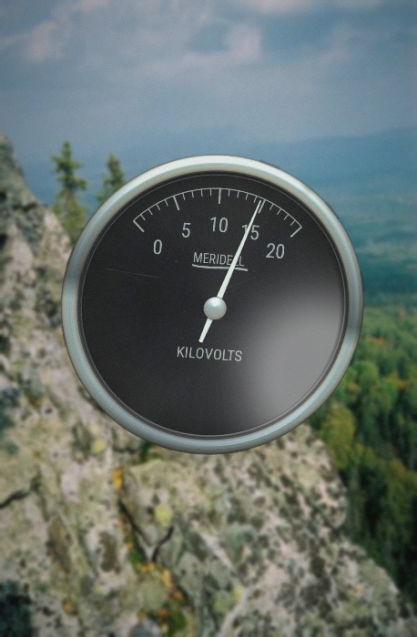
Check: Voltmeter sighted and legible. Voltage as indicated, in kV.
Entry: 14.5 kV
